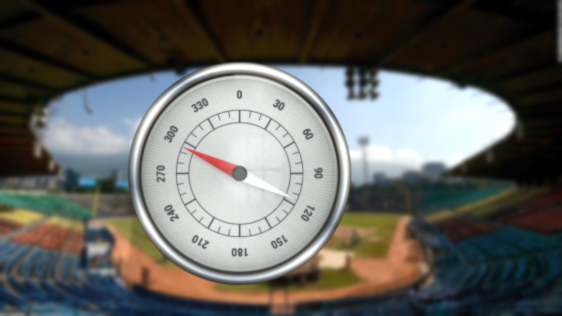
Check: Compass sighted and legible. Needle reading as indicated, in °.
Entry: 295 °
